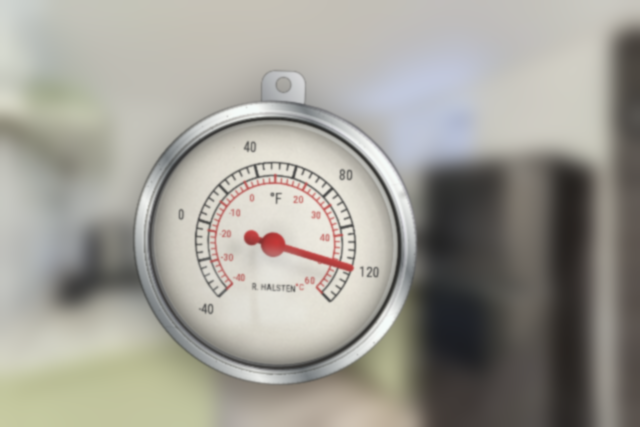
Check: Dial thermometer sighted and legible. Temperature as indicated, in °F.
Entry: 120 °F
